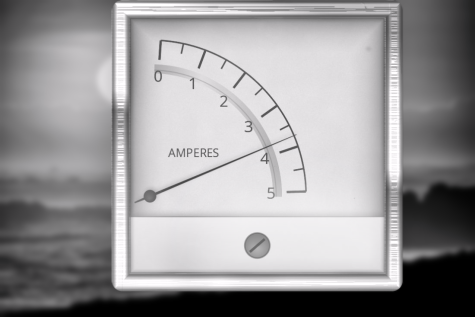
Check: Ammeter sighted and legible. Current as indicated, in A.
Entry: 3.75 A
